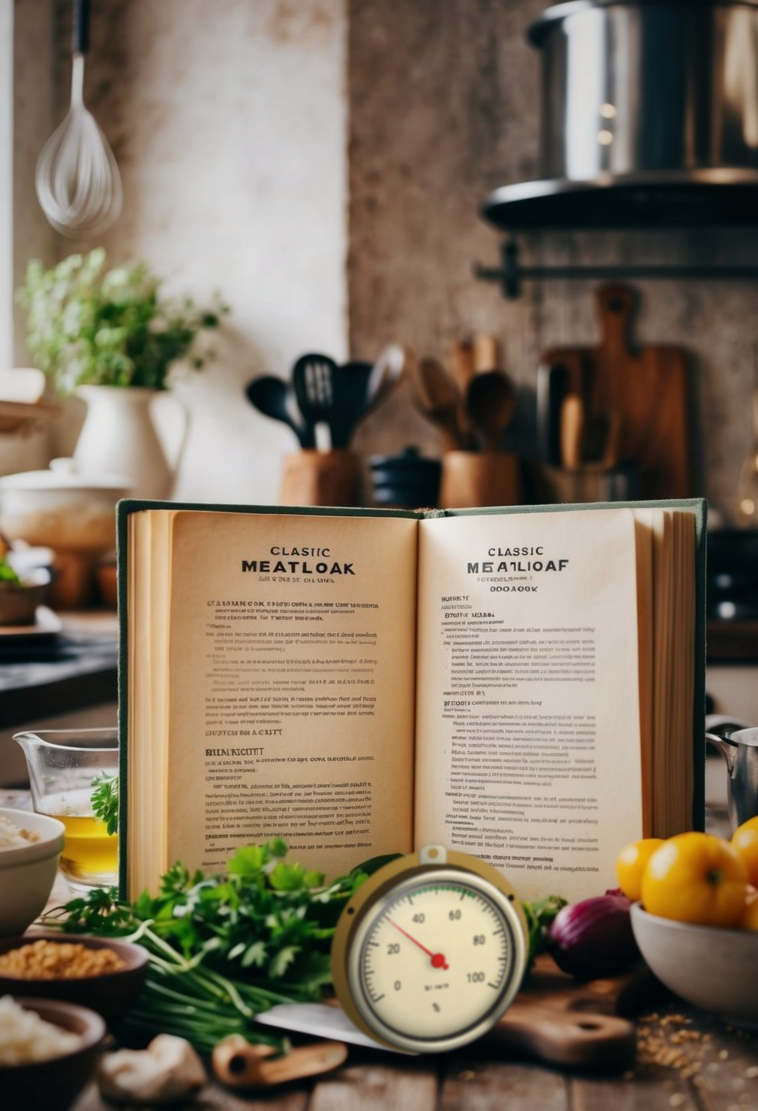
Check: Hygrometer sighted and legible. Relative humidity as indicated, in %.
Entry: 30 %
